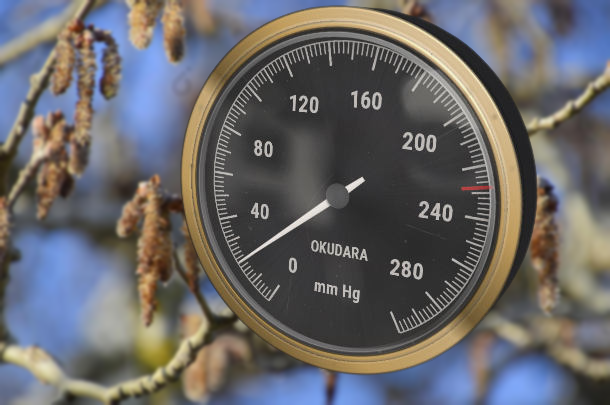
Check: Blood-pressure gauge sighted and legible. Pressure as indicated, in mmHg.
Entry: 20 mmHg
